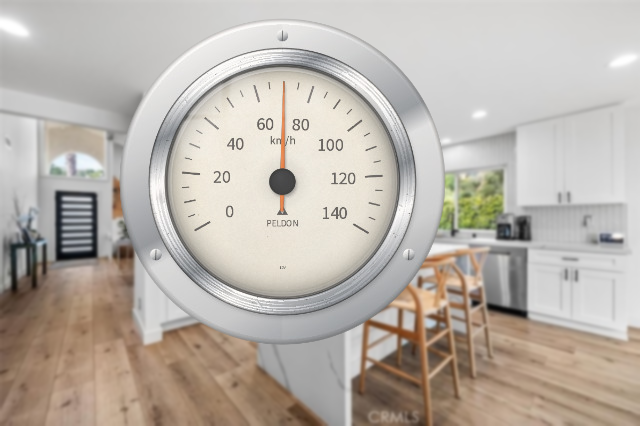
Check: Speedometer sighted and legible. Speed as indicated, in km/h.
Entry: 70 km/h
